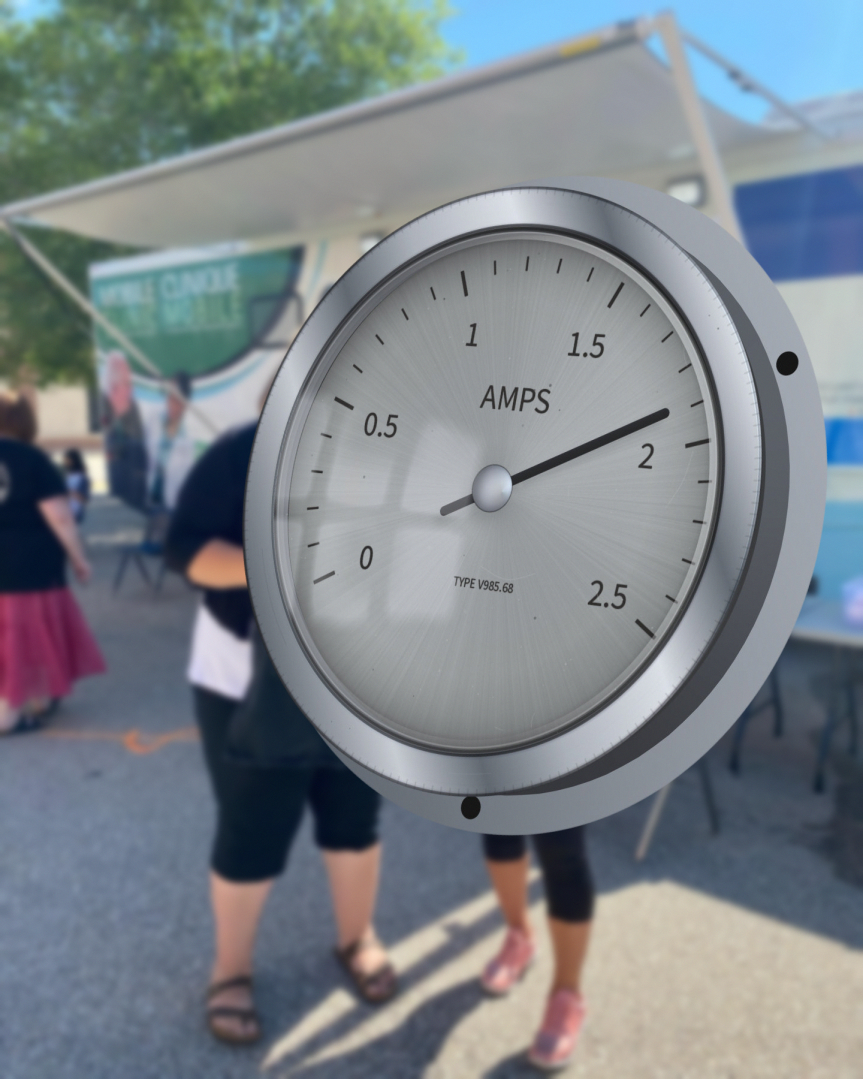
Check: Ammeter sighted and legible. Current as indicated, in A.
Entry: 1.9 A
